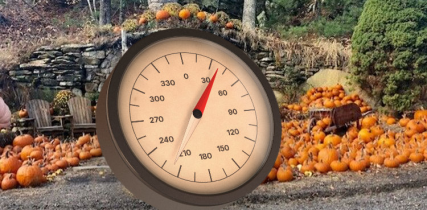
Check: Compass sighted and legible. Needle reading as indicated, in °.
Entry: 37.5 °
